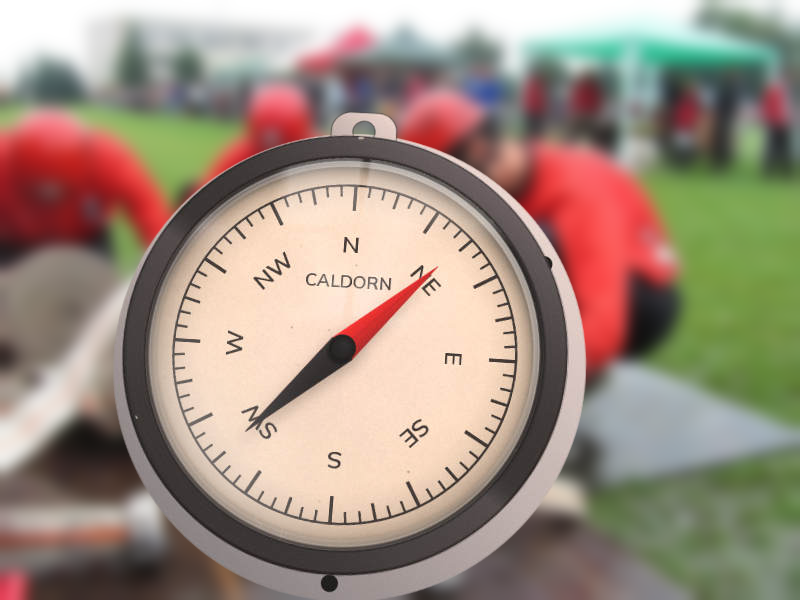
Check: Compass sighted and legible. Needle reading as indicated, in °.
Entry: 45 °
